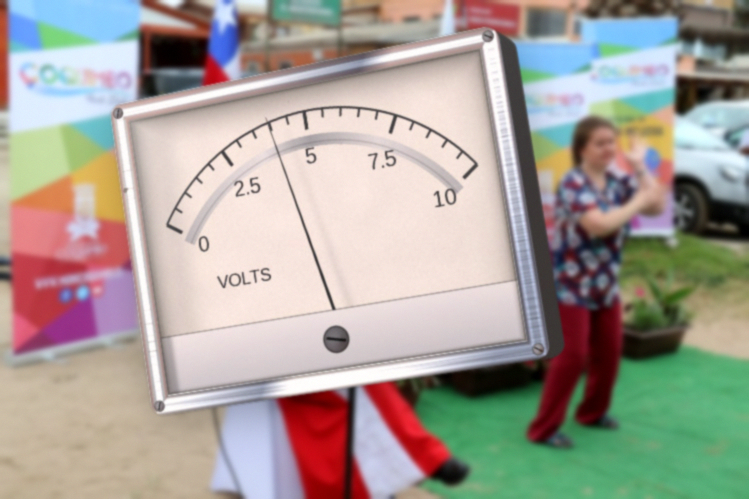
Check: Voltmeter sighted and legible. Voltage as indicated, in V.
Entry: 4 V
